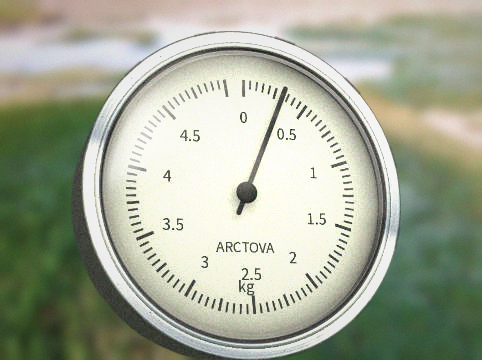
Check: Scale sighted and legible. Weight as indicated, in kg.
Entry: 0.3 kg
